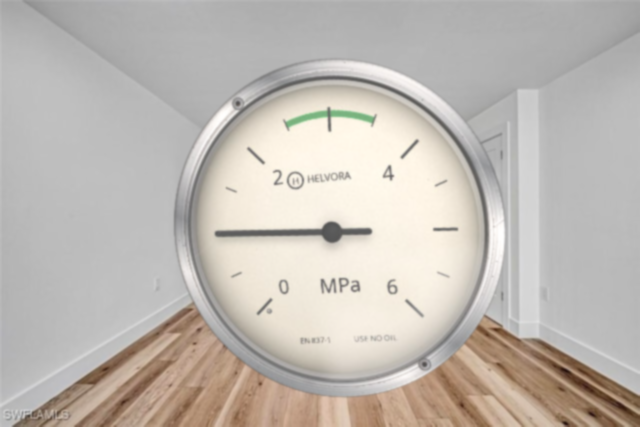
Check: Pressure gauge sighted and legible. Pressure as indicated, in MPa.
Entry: 1 MPa
